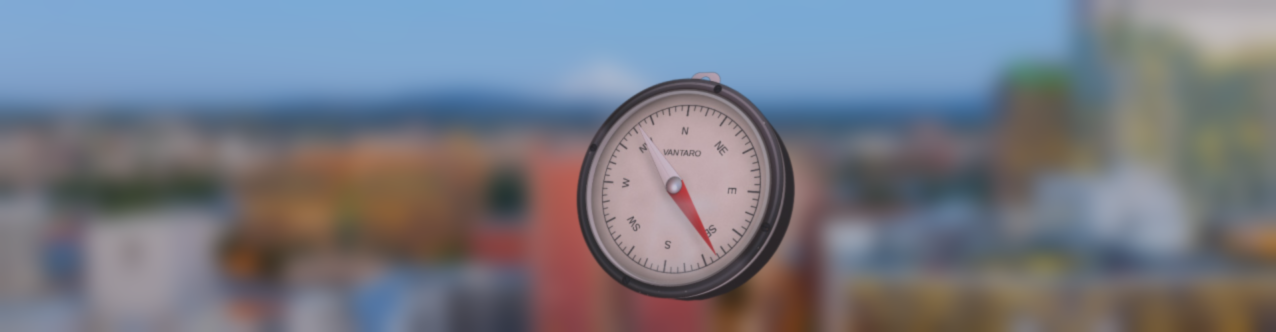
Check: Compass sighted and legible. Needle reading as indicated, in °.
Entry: 140 °
